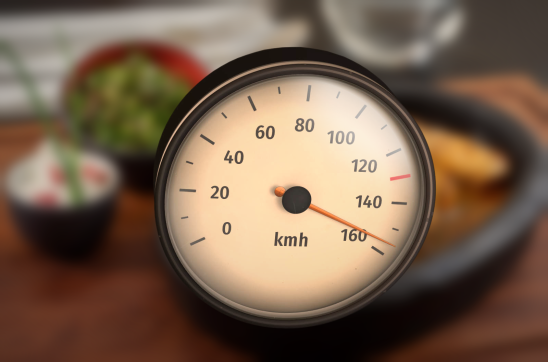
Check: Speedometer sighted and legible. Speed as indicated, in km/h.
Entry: 155 km/h
